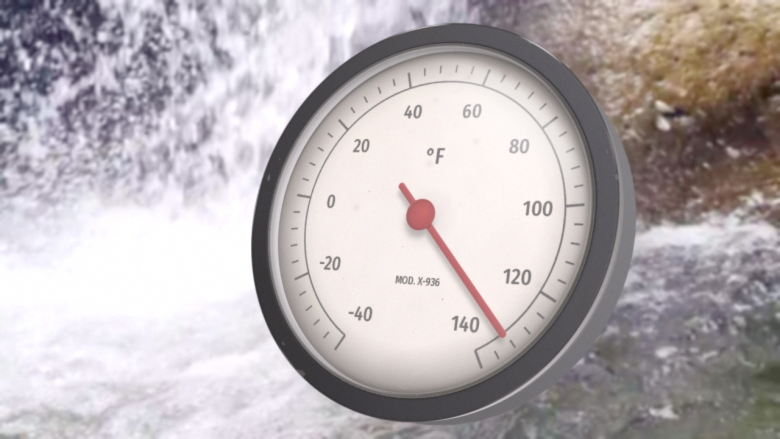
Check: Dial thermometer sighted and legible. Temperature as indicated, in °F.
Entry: 132 °F
